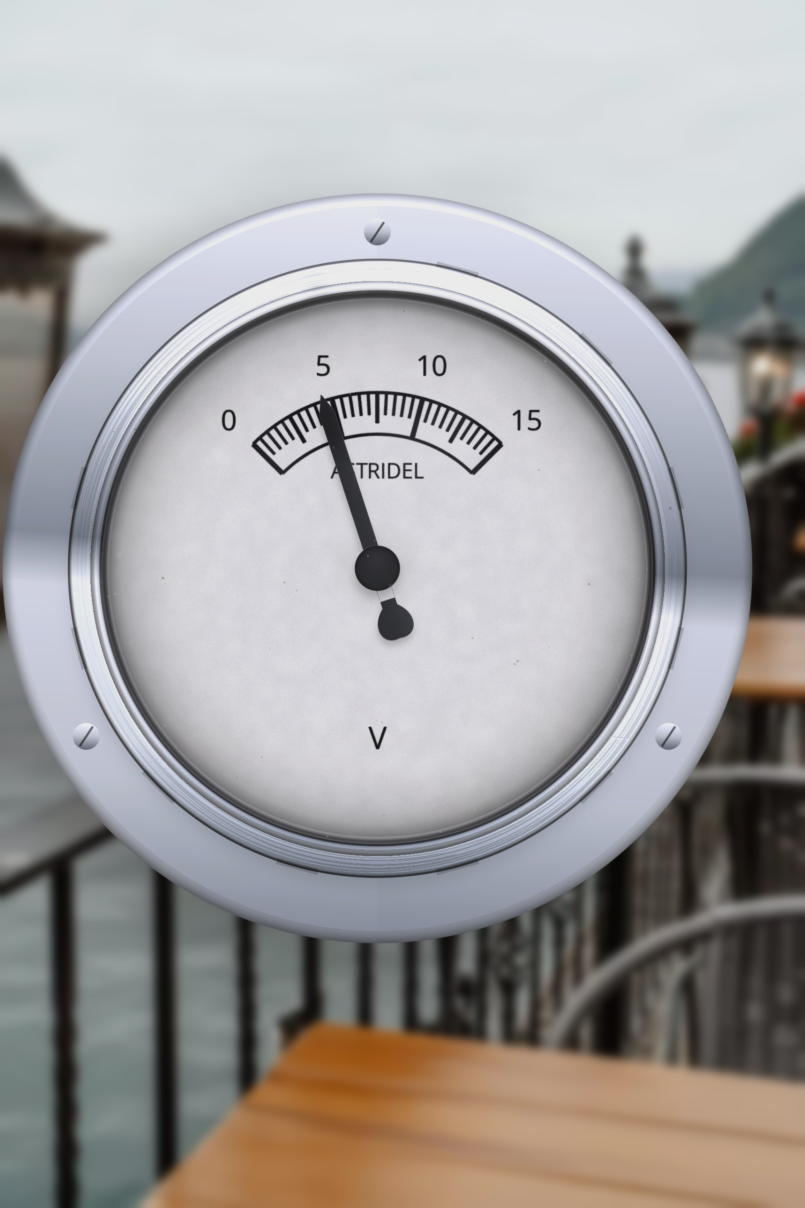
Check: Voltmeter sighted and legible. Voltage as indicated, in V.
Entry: 4.5 V
